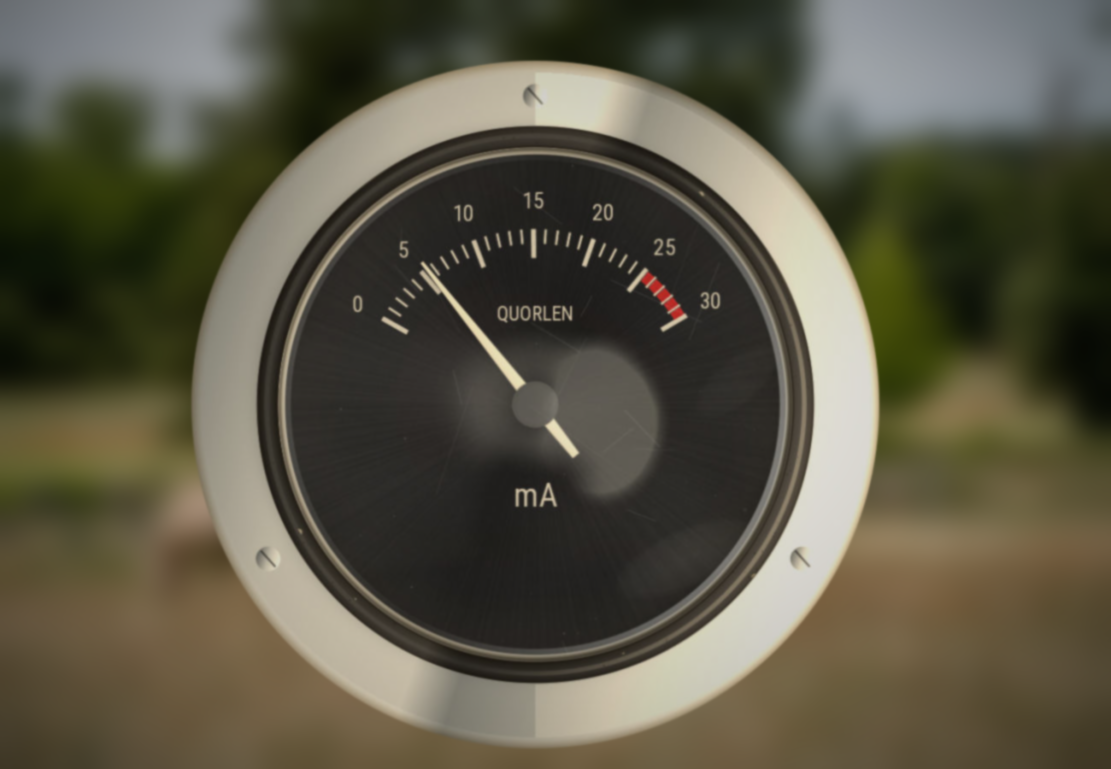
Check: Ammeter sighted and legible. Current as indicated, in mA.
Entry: 5.5 mA
